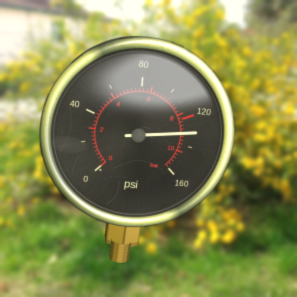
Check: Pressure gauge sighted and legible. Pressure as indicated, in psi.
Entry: 130 psi
